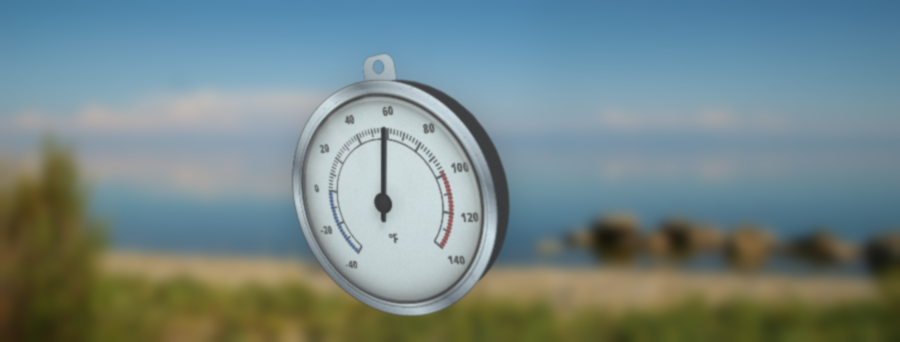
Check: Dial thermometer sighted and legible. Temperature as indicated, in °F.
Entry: 60 °F
